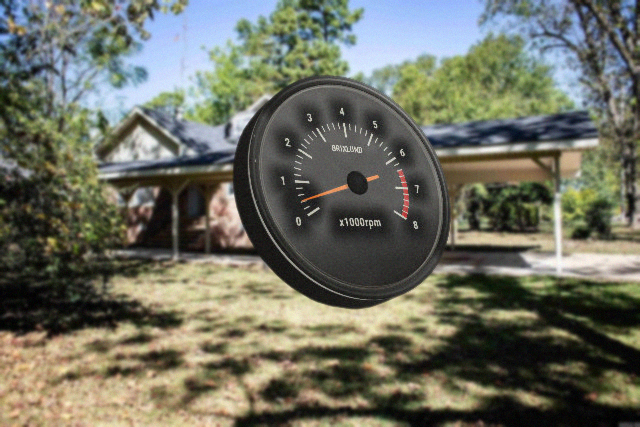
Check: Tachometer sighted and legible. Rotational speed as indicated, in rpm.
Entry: 400 rpm
